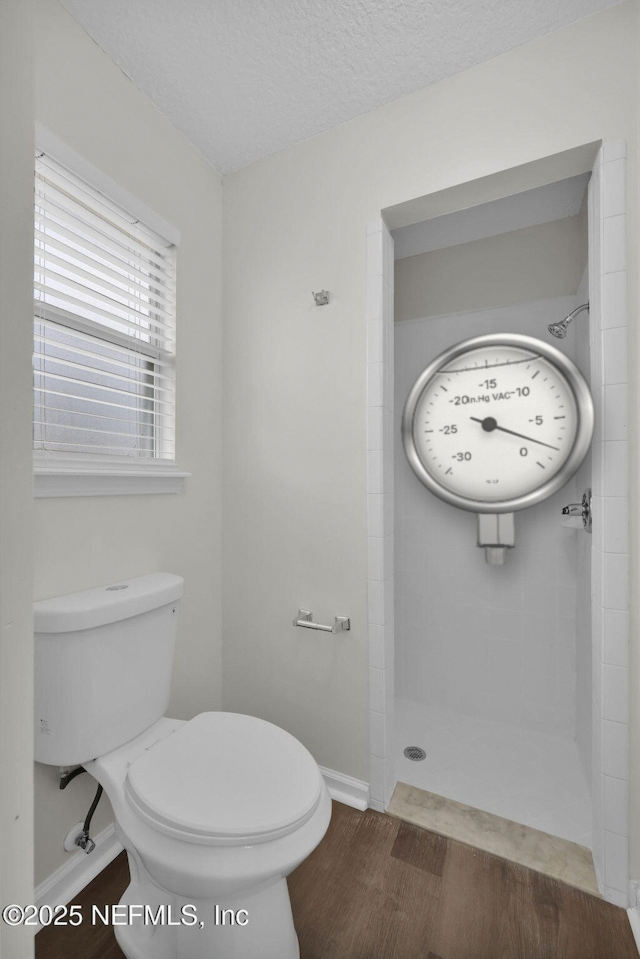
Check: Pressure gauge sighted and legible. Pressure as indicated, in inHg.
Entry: -2 inHg
